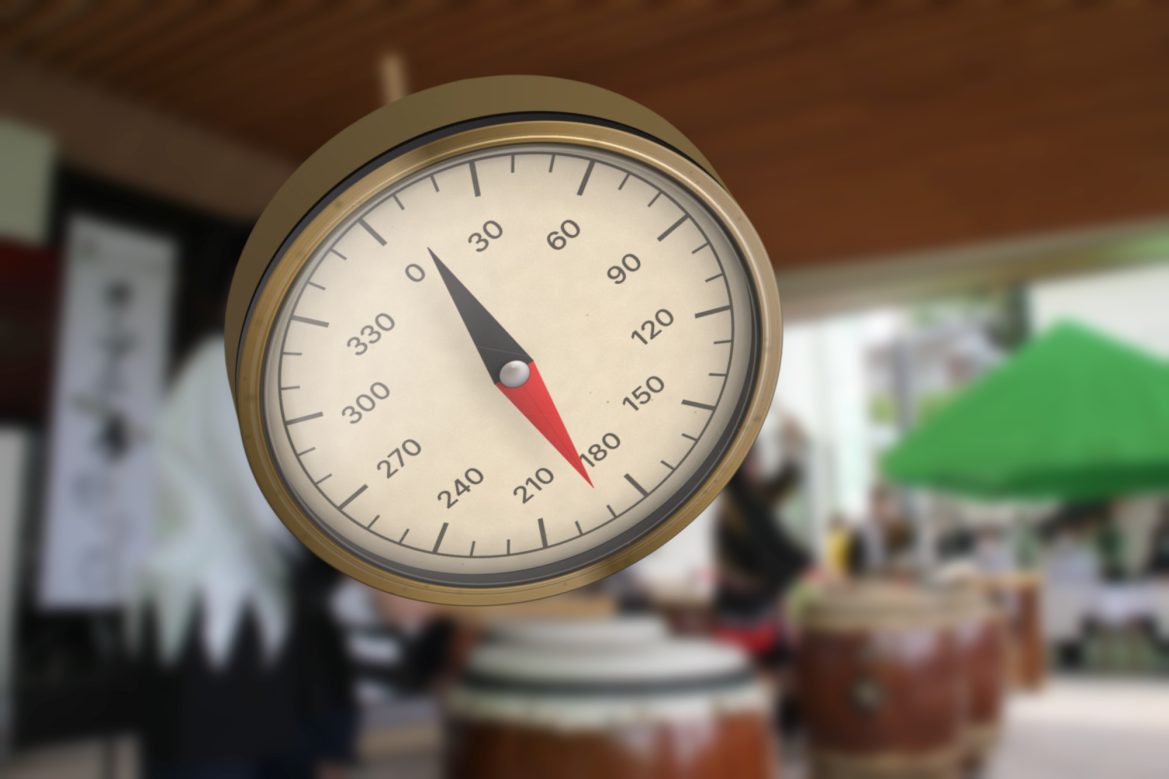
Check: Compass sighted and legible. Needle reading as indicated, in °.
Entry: 190 °
